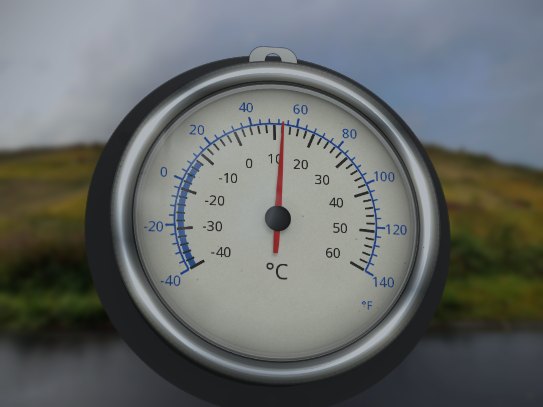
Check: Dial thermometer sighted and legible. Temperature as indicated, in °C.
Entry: 12 °C
